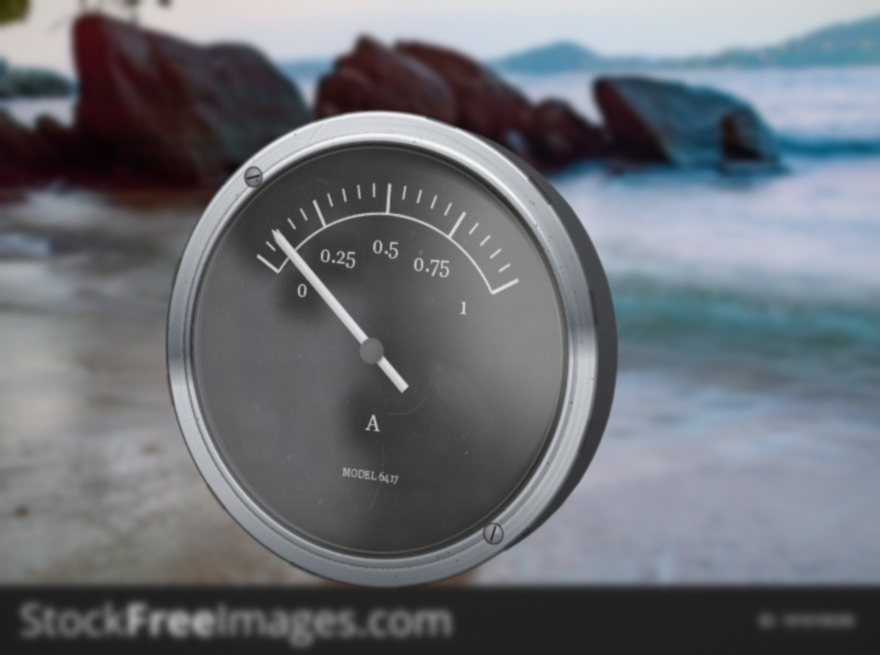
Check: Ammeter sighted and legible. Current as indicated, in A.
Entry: 0.1 A
